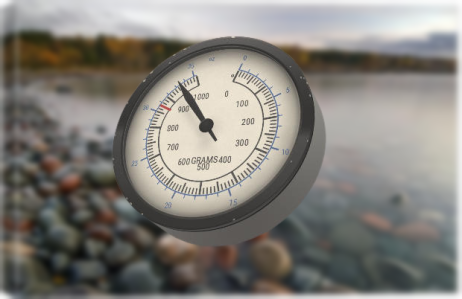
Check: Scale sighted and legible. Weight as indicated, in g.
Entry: 950 g
